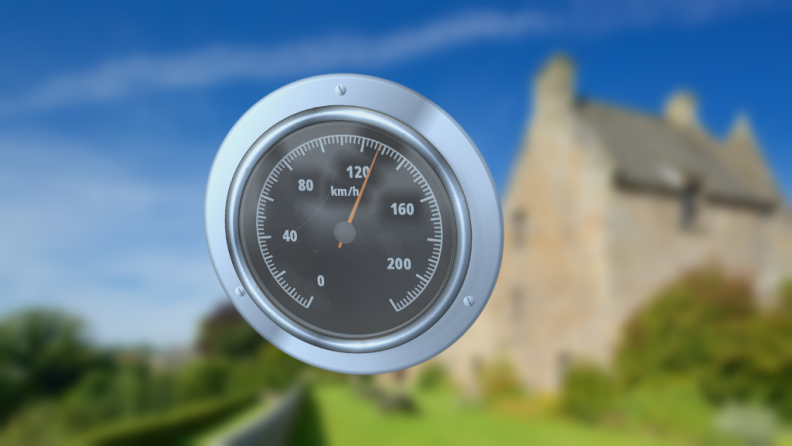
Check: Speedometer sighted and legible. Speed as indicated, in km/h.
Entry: 128 km/h
